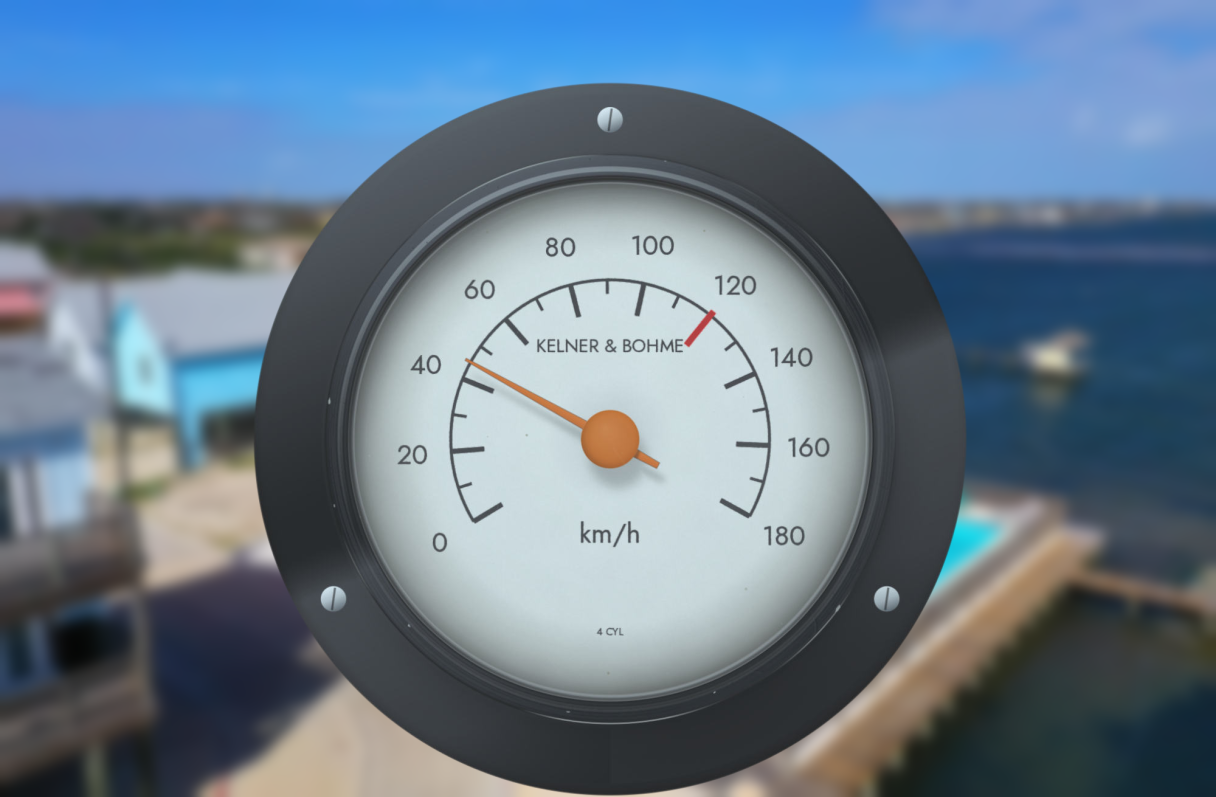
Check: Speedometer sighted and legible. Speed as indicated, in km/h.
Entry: 45 km/h
